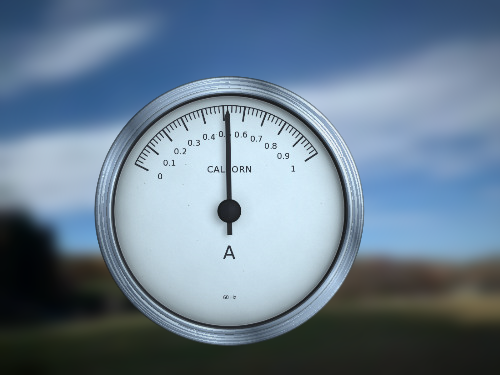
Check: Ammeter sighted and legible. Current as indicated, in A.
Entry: 0.52 A
